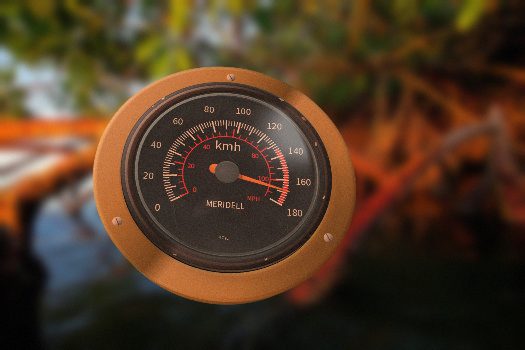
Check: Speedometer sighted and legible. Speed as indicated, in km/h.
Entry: 170 km/h
